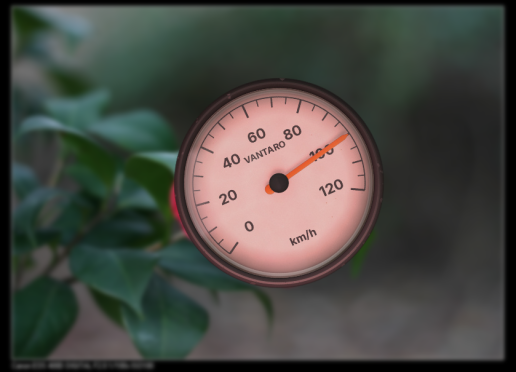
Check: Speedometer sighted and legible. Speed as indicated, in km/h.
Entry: 100 km/h
